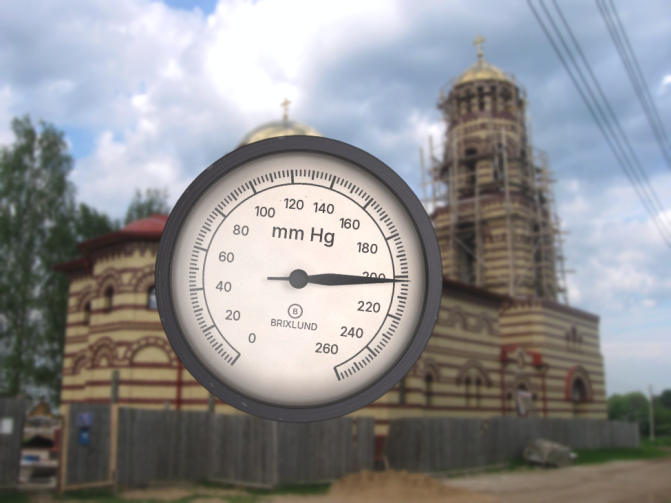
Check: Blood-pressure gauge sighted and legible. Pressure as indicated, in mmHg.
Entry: 202 mmHg
